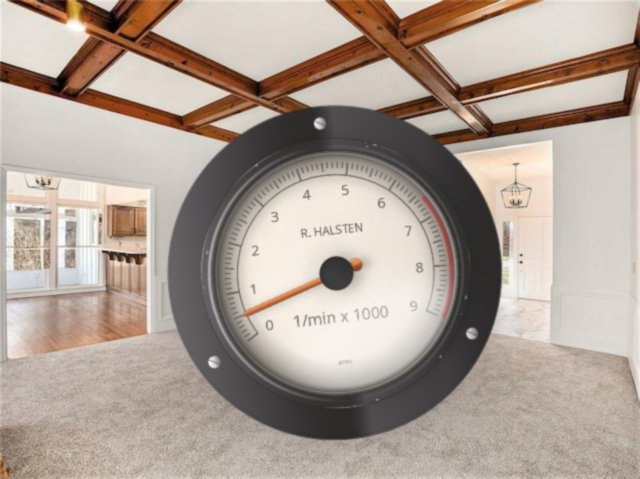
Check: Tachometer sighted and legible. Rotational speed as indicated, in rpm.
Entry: 500 rpm
